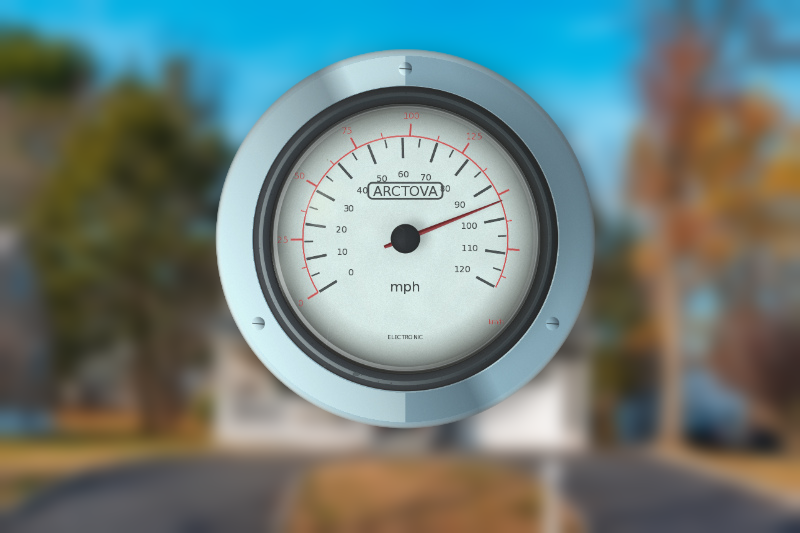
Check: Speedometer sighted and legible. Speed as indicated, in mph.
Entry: 95 mph
